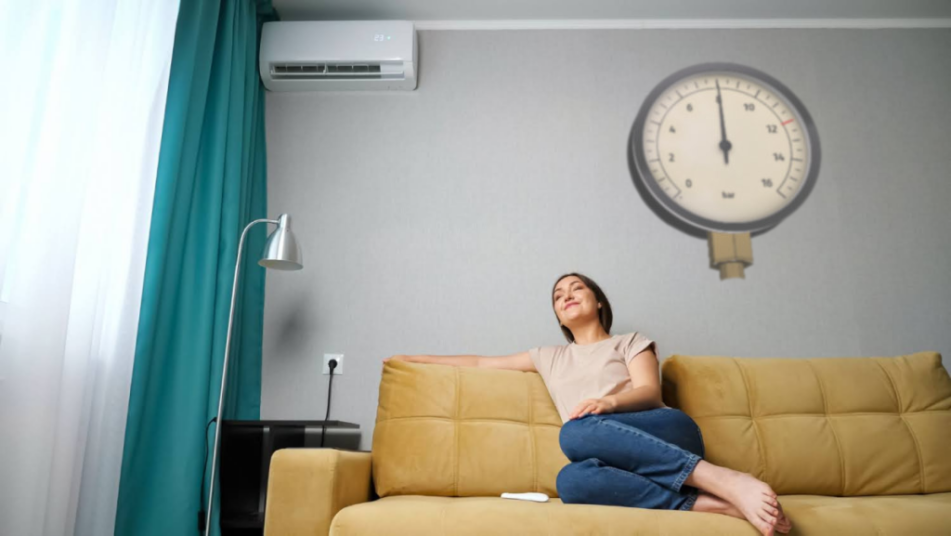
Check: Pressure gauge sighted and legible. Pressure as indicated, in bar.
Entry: 8 bar
